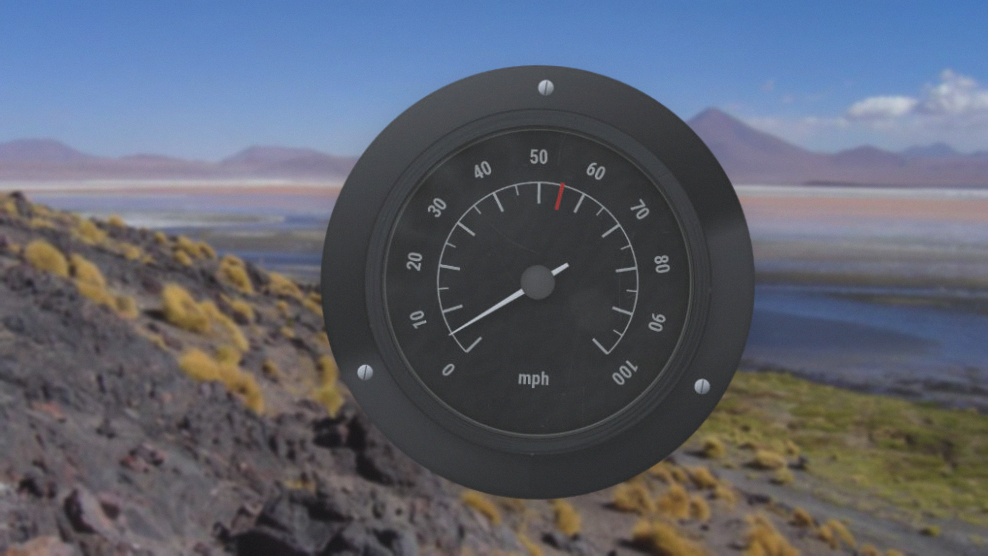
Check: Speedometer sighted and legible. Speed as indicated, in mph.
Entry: 5 mph
